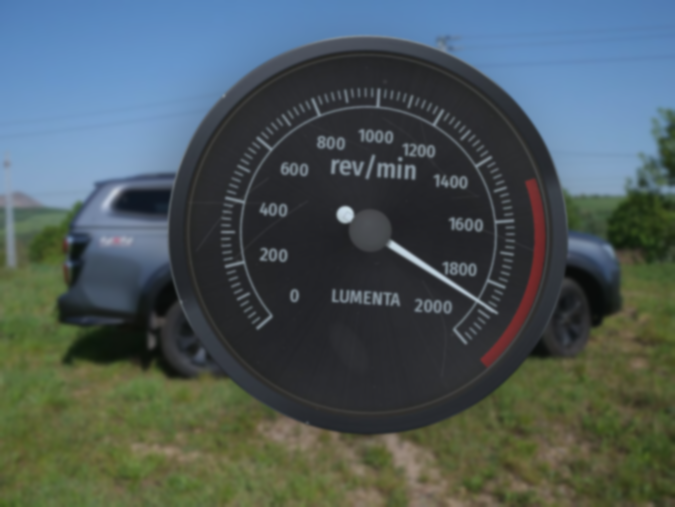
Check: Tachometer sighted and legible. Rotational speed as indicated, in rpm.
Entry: 1880 rpm
